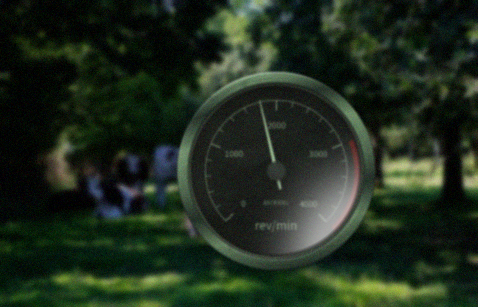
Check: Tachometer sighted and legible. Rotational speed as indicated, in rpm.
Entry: 1800 rpm
